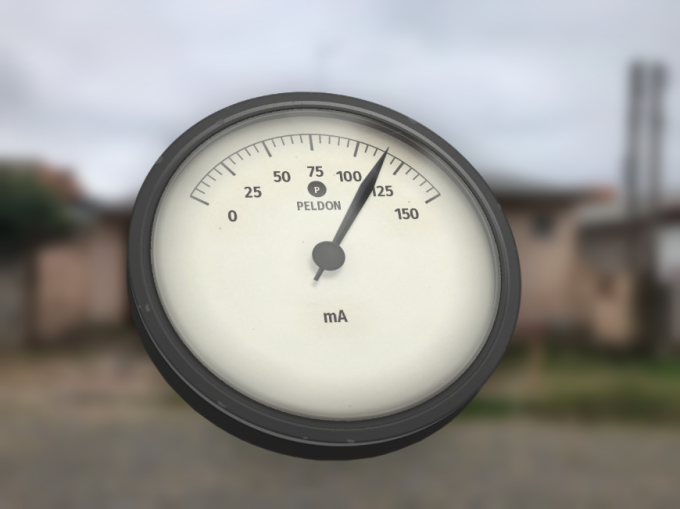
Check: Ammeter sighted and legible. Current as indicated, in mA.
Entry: 115 mA
